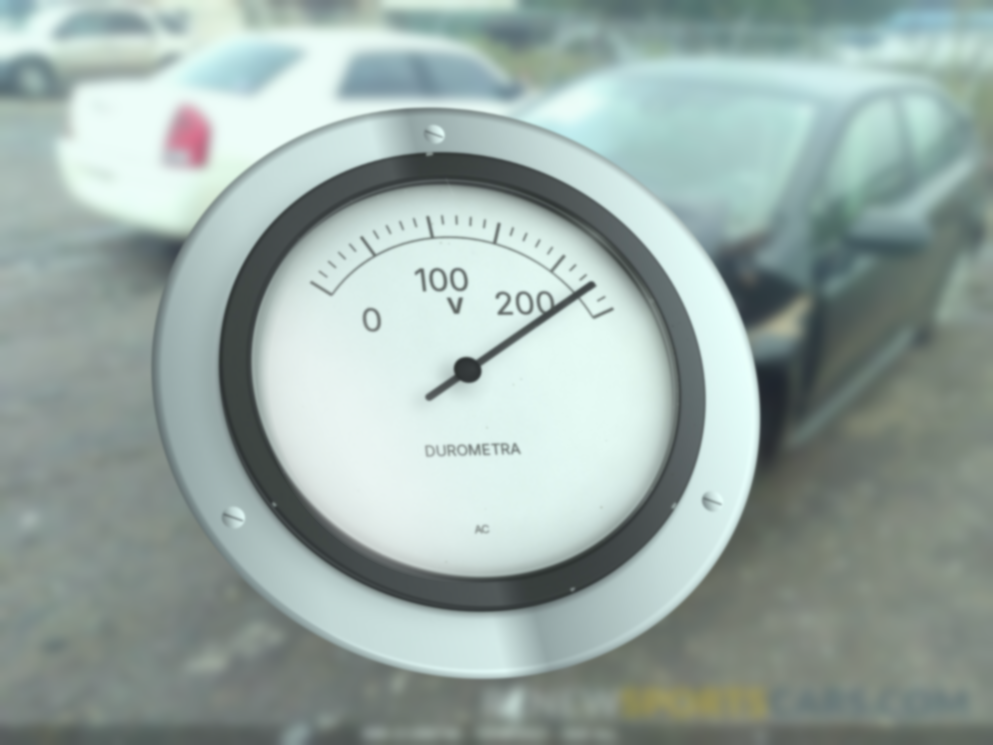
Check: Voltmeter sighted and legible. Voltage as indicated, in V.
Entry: 230 V
